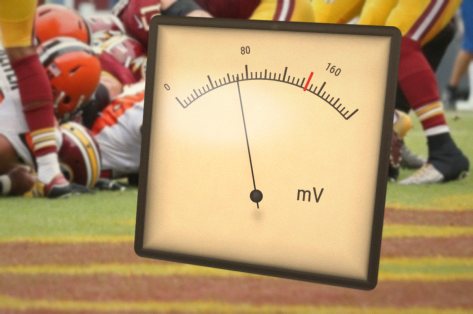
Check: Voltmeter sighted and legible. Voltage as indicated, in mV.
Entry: 70 mV
